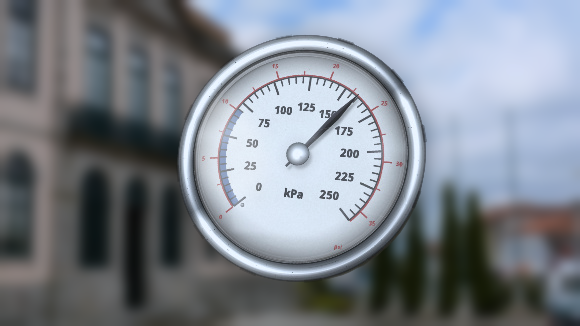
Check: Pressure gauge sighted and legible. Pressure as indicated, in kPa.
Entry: 160 kPa
